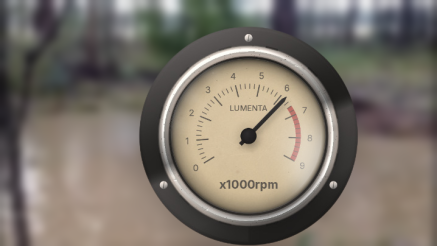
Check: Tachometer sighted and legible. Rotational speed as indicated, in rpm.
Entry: 6200 rpm
